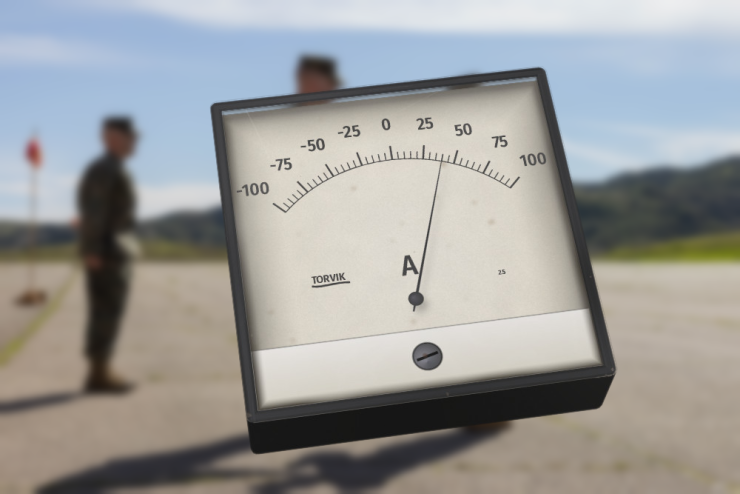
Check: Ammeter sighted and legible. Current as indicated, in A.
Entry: 40 A
